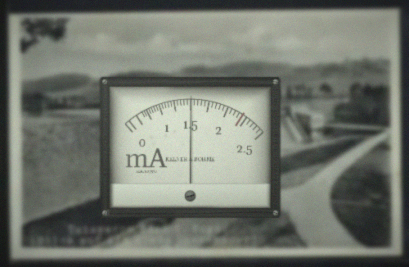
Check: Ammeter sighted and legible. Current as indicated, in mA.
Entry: 1.5 mA
